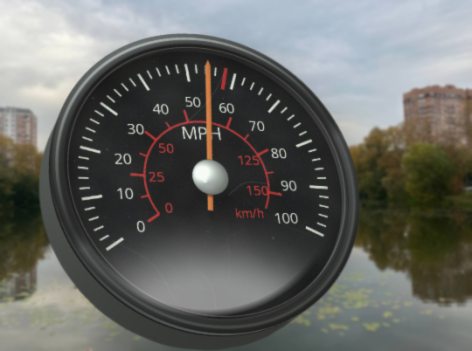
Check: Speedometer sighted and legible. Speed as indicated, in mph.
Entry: 54 mph
